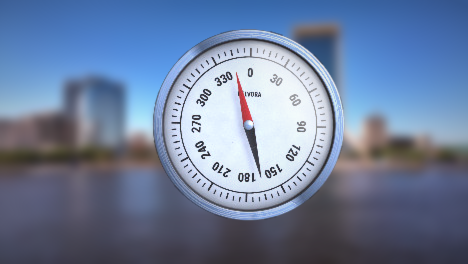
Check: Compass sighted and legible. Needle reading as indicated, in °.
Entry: 345 °
